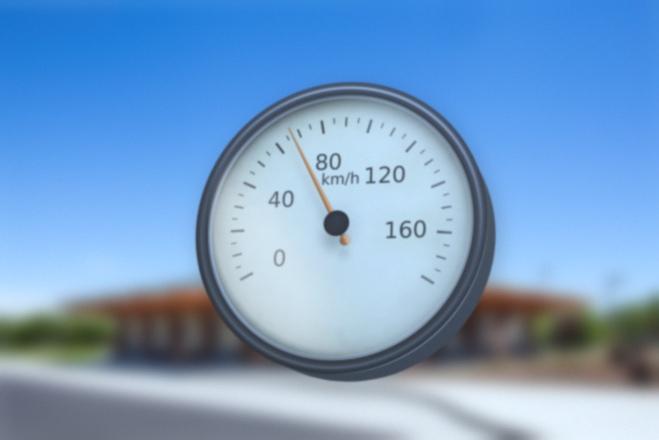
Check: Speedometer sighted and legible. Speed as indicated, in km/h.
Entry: 67.5 km/h
